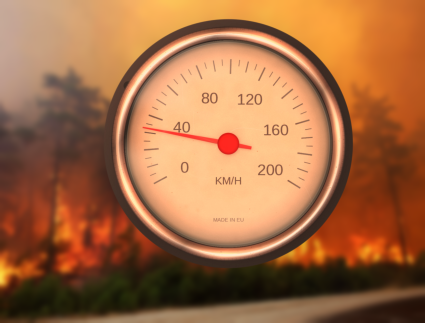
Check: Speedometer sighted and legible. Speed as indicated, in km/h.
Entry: 32.5 km/h
